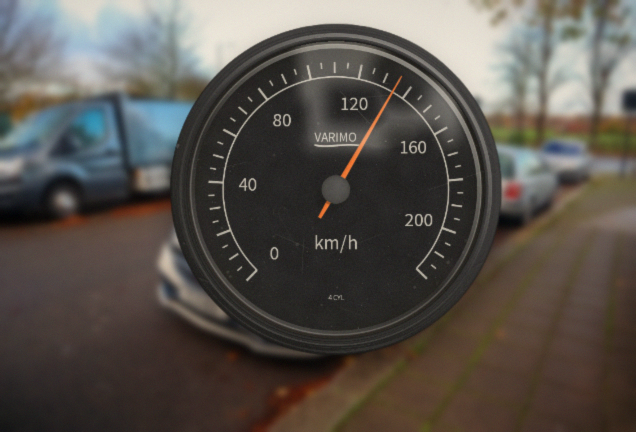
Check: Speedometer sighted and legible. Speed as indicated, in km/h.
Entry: 135 km/h
